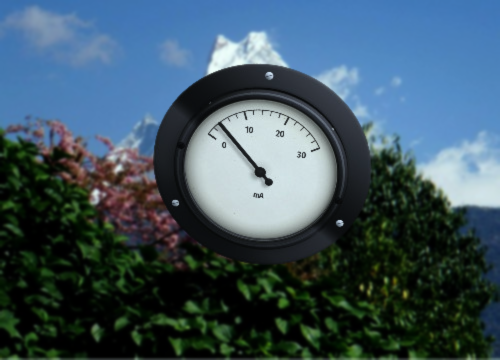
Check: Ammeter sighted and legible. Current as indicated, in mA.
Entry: 4 mA
